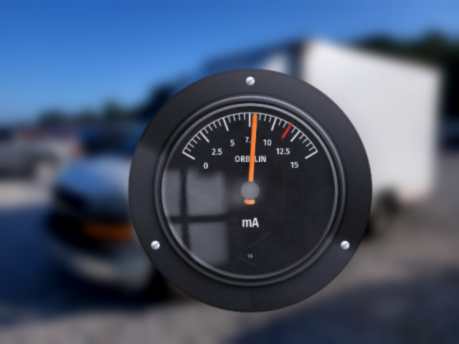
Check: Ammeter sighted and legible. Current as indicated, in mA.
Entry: 8 mA
